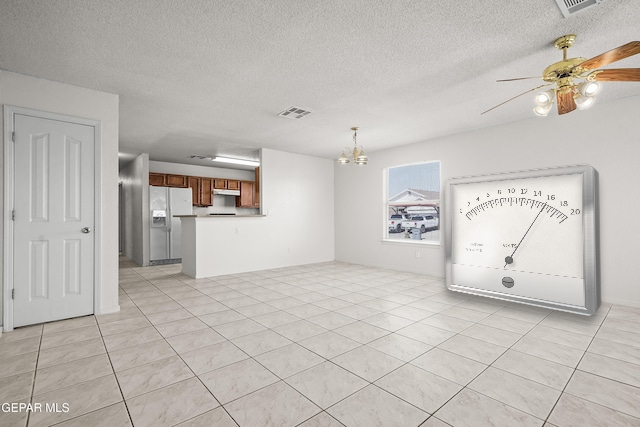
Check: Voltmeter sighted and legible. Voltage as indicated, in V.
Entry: 16 V
